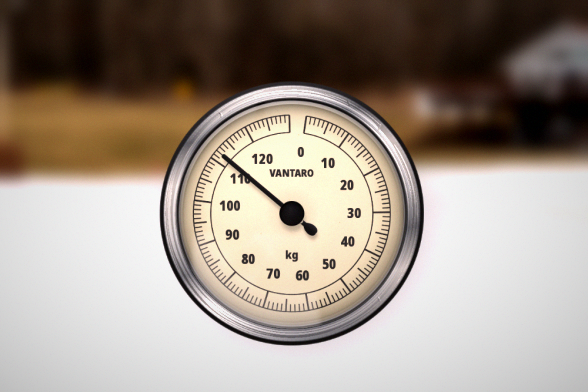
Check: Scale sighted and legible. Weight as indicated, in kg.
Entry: 112 kg
